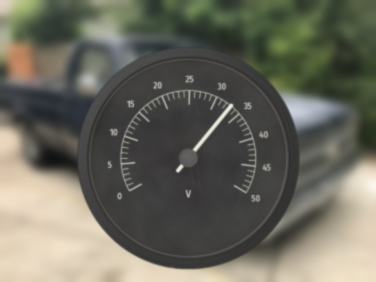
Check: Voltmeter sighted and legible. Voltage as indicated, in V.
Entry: 33 V
